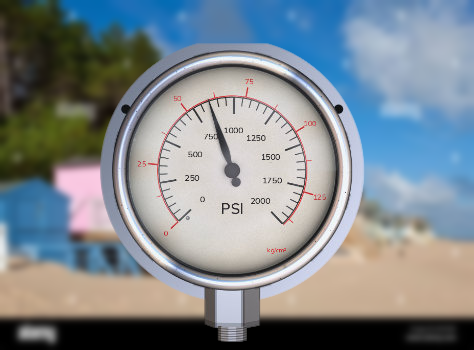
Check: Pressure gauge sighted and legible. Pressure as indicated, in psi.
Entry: 850 psi
